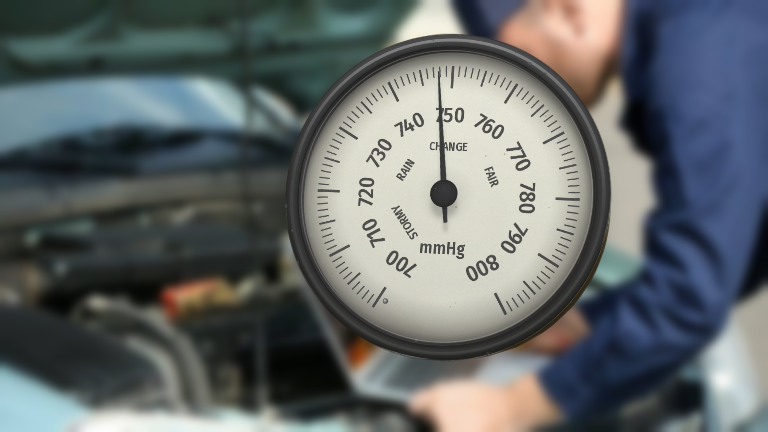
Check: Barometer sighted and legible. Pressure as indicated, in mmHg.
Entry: 748 mmHg
